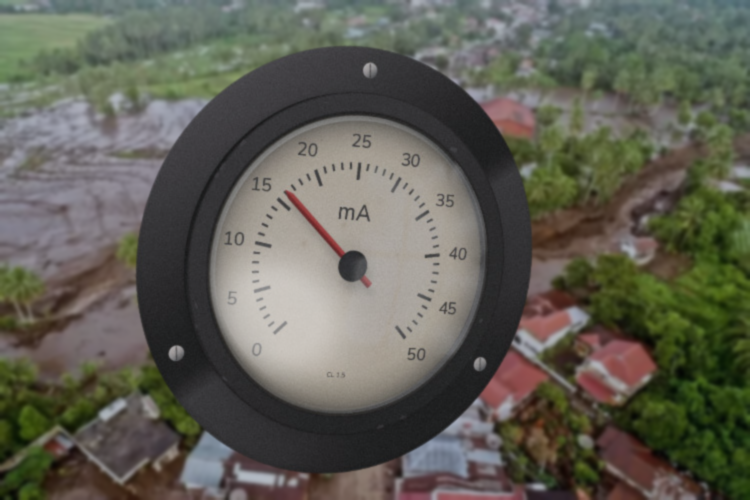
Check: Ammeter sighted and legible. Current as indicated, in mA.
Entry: 16 mA
